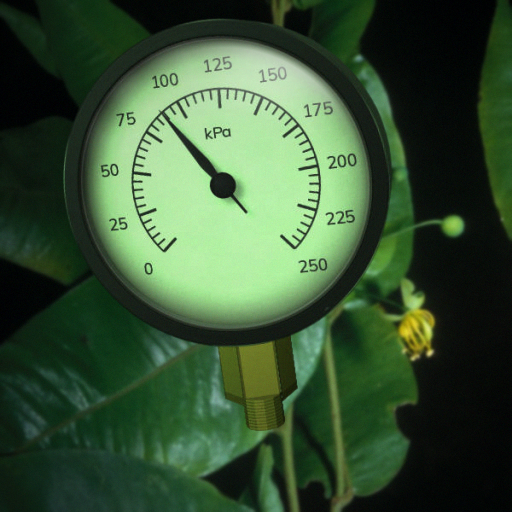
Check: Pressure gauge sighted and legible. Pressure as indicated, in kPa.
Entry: 90 kPa
